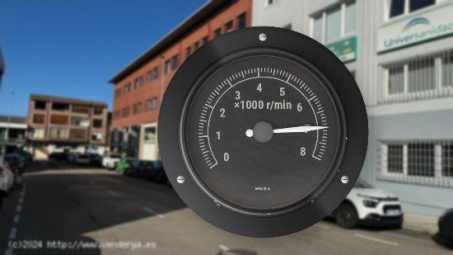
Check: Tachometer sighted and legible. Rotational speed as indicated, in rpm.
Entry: 7000 rpm
